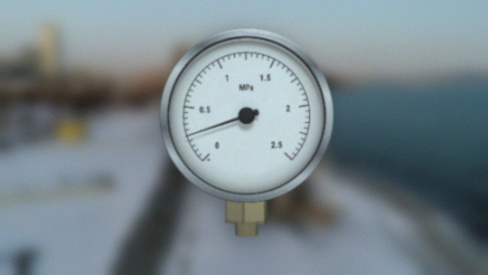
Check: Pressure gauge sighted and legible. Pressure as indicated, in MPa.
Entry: 0.25 MPa
